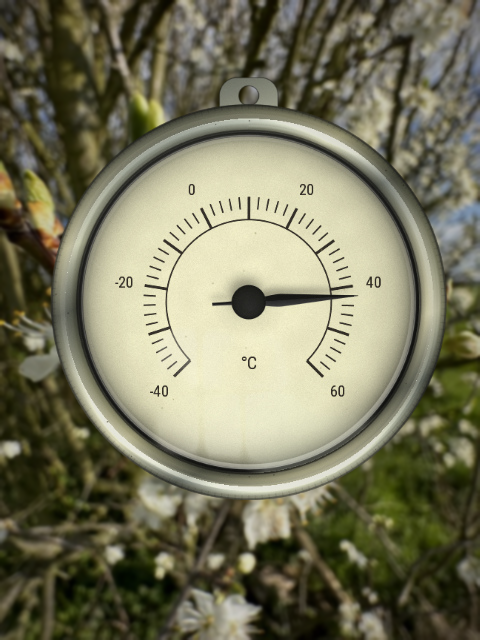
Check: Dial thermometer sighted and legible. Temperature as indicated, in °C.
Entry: 42 °C
